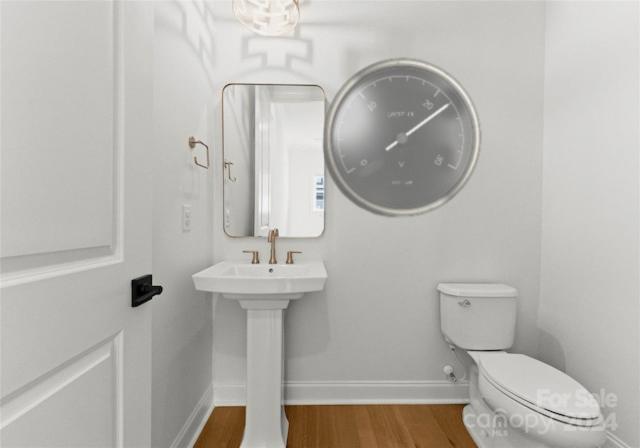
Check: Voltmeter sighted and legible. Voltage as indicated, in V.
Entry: 22 V
